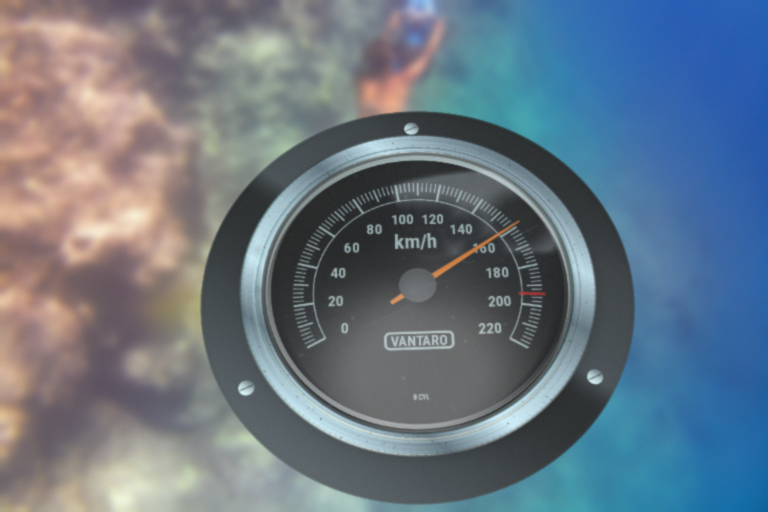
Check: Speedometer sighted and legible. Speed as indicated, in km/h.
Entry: 160 km/h
